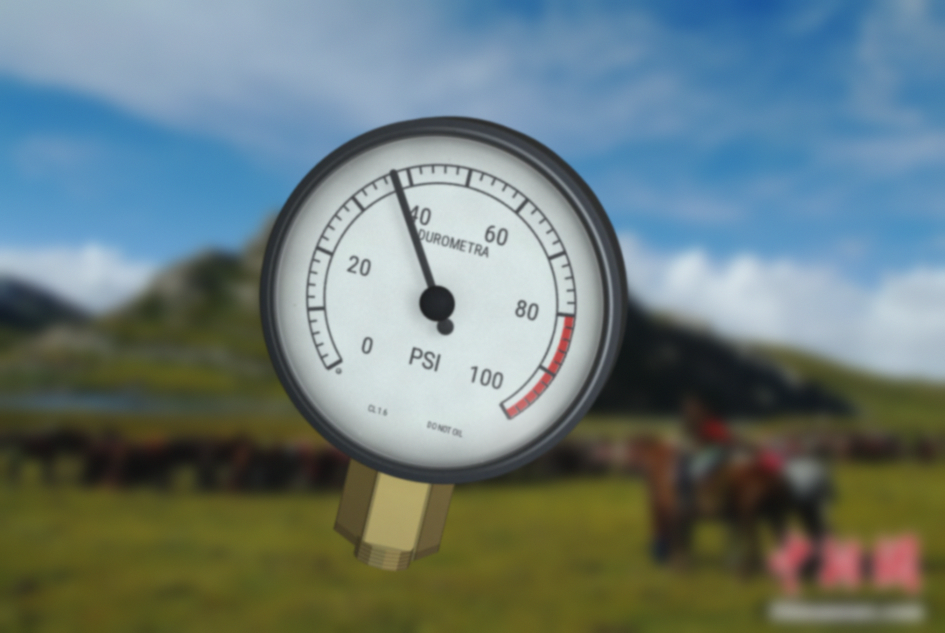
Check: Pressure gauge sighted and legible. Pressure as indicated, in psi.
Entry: 38 psi
